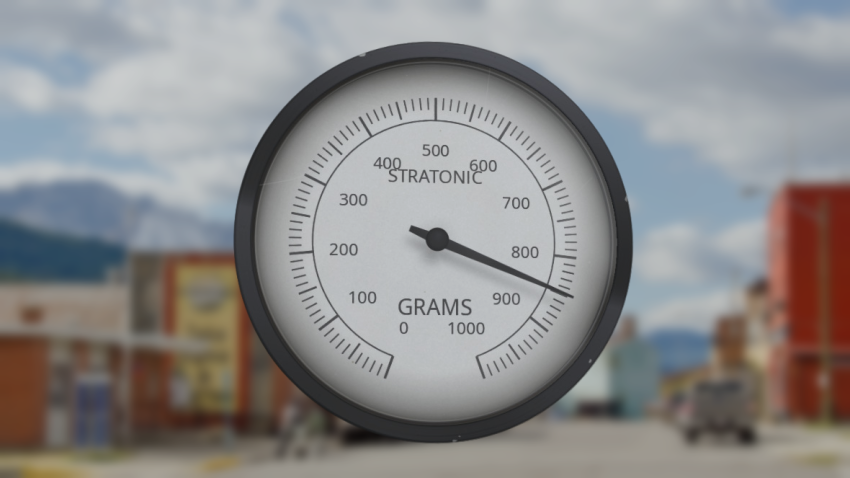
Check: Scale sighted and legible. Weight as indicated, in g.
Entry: 850 g
